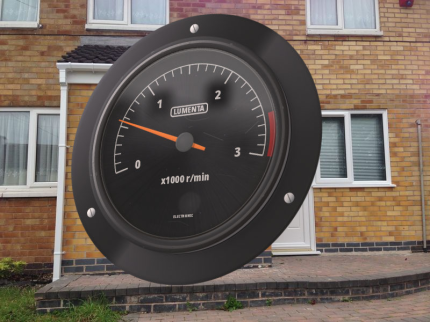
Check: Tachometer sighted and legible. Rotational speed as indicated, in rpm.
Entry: 550 rpm
